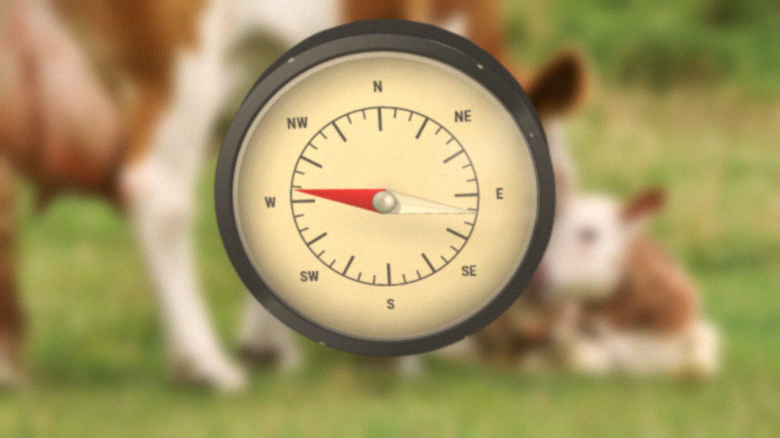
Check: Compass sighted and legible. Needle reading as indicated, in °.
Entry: 280 °
